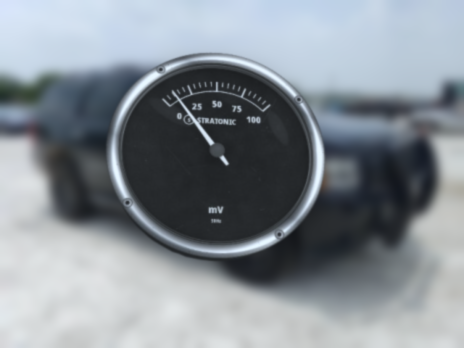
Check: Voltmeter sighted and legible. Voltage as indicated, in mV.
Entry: 10 mV
